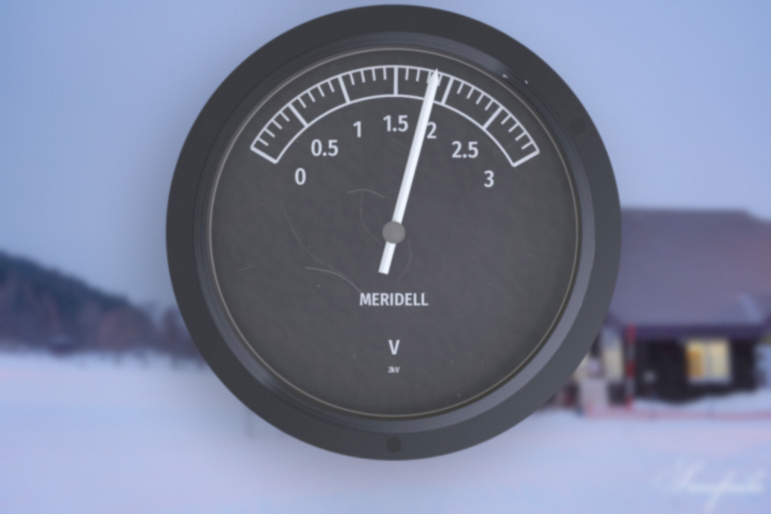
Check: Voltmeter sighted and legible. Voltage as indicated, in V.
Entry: 1.85 V
